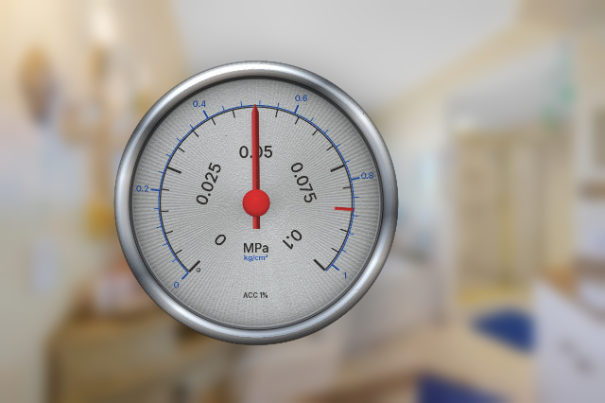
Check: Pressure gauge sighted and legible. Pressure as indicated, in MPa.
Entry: 0.05 MPa
